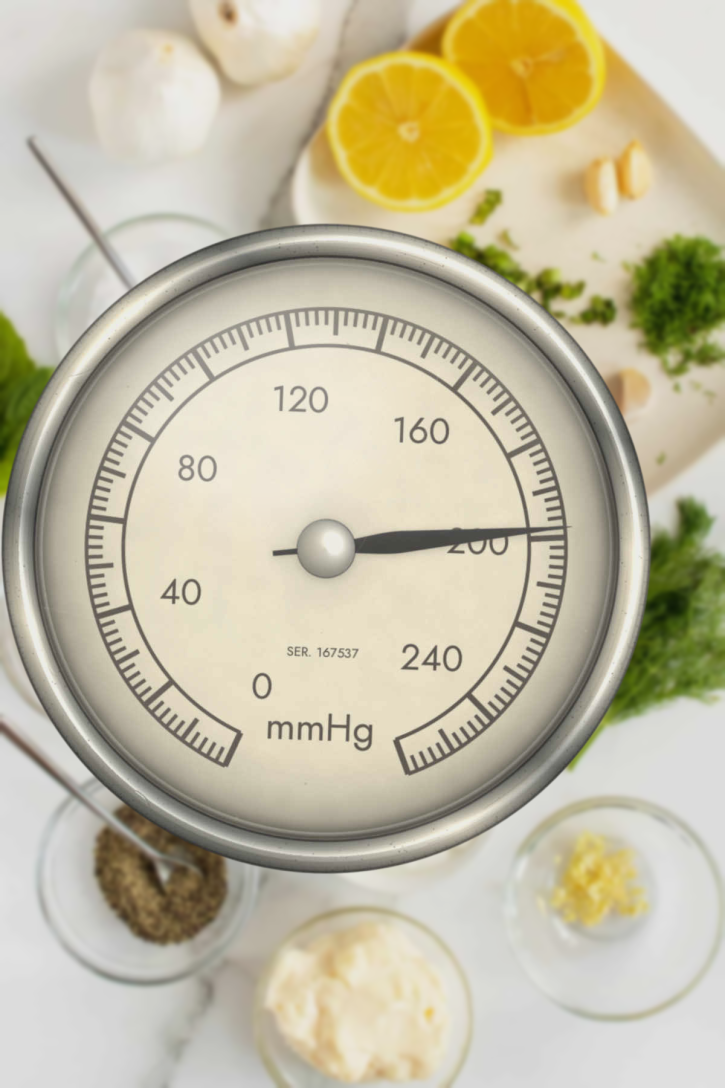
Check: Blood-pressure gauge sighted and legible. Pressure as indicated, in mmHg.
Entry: 198 mmHg
